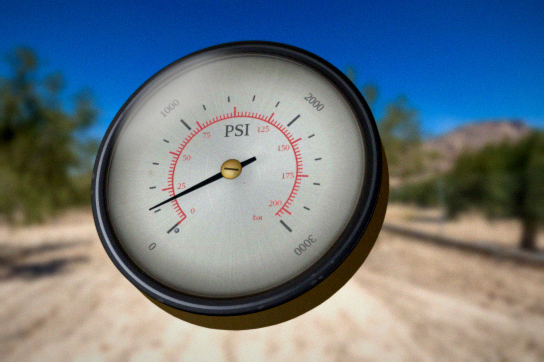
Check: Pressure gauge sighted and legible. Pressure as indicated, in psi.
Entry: 200 psi
